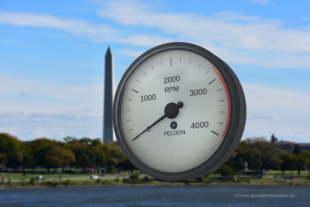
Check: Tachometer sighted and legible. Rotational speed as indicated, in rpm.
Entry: 0 rpm
